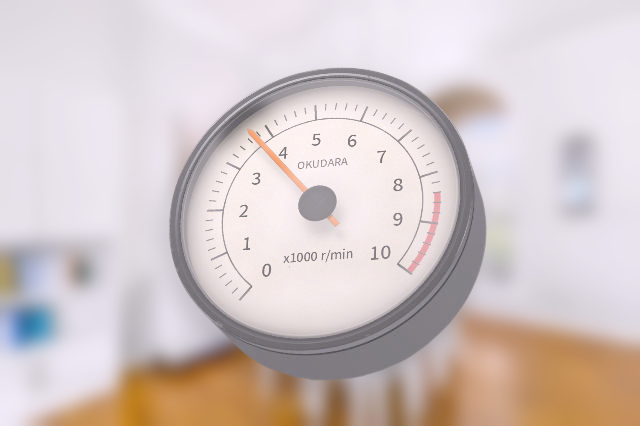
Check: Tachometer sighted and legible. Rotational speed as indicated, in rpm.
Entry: 3700 rpm
